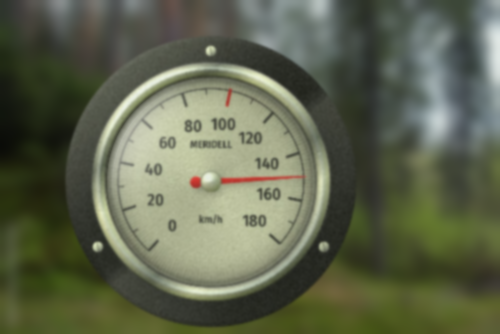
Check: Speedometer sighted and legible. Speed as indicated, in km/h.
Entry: 150 km/h
